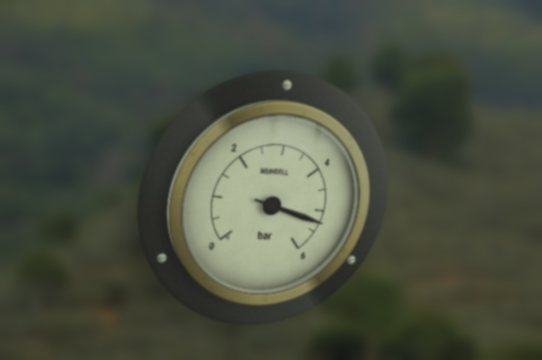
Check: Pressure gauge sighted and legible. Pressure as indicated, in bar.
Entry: 5.25 bar
